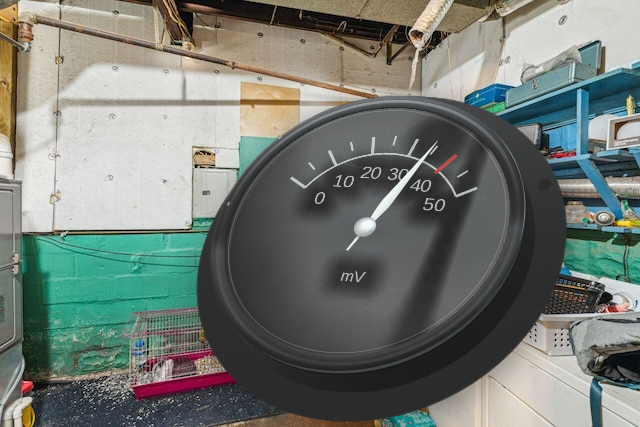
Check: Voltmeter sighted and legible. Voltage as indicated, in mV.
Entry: 35 mV
